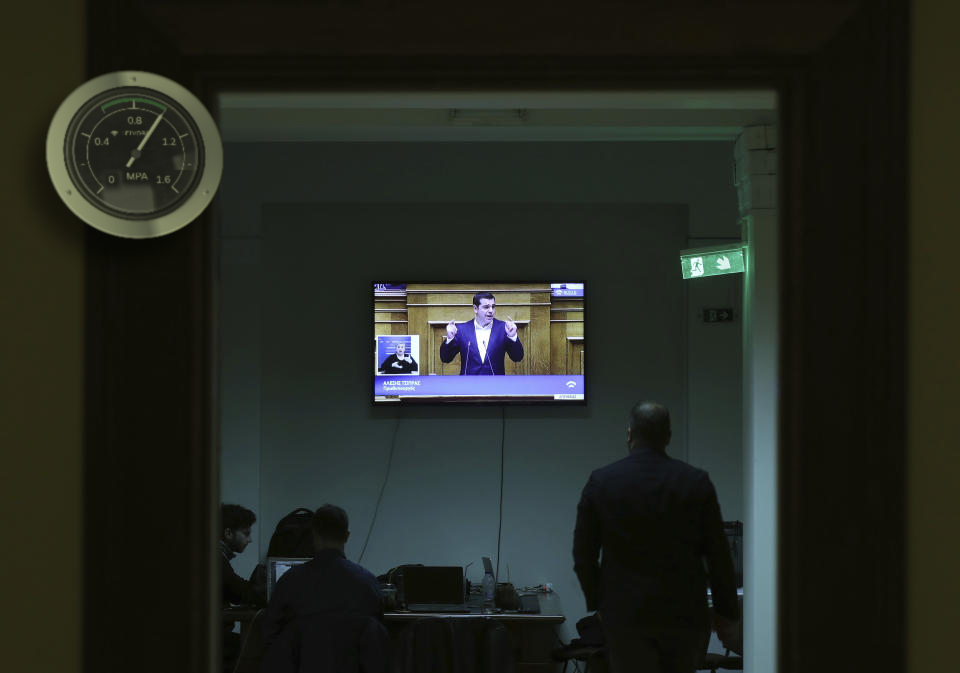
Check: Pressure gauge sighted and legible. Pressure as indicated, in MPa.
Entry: 1 MPa
